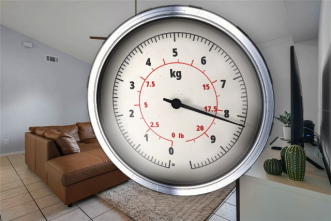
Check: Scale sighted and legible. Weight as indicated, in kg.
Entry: 8.2 kg
